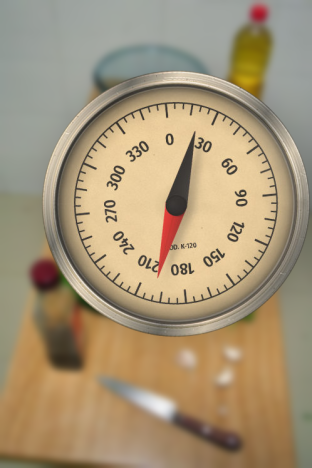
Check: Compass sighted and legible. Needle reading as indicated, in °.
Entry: 200 °
